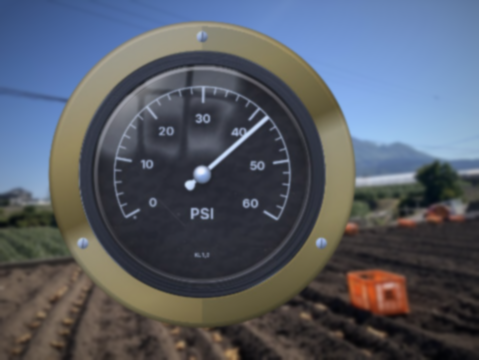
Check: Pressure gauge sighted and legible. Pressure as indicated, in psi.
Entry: 42 psi
